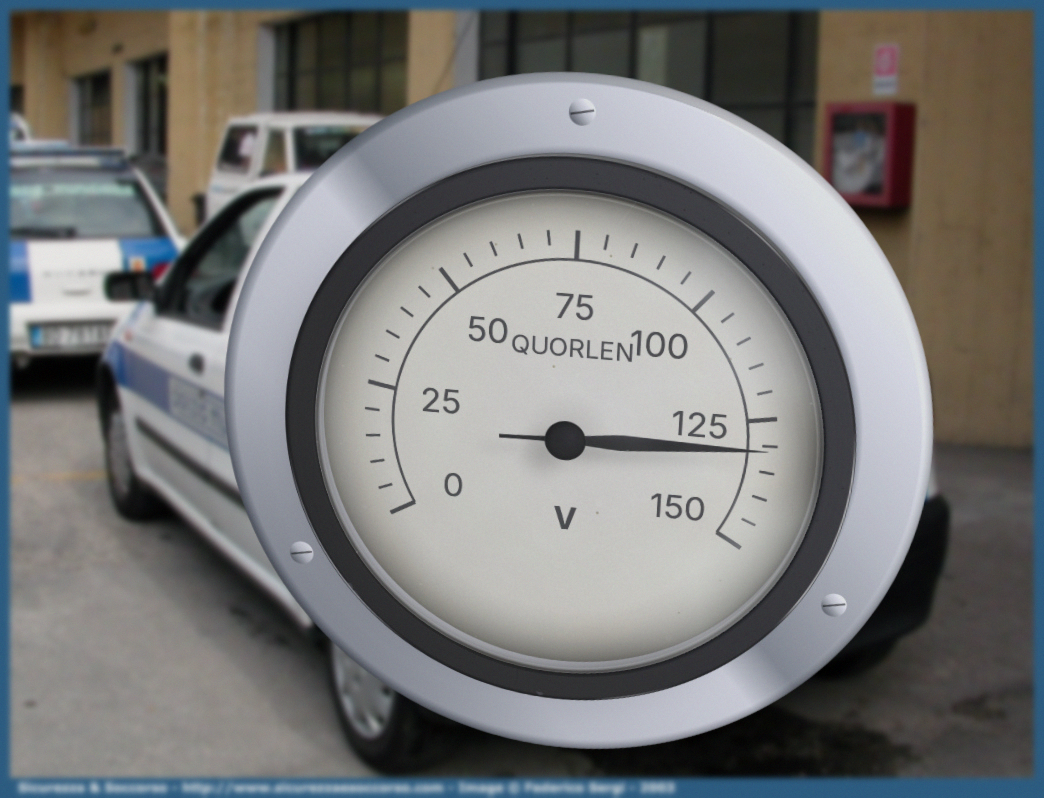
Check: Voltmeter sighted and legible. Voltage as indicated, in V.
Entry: 130 V
